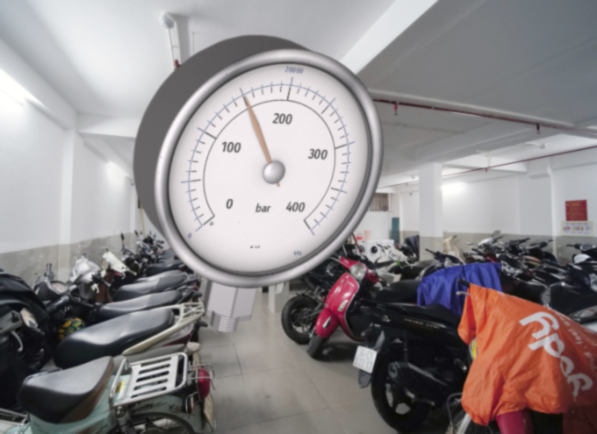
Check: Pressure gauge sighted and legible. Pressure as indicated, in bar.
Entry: 150 bar
